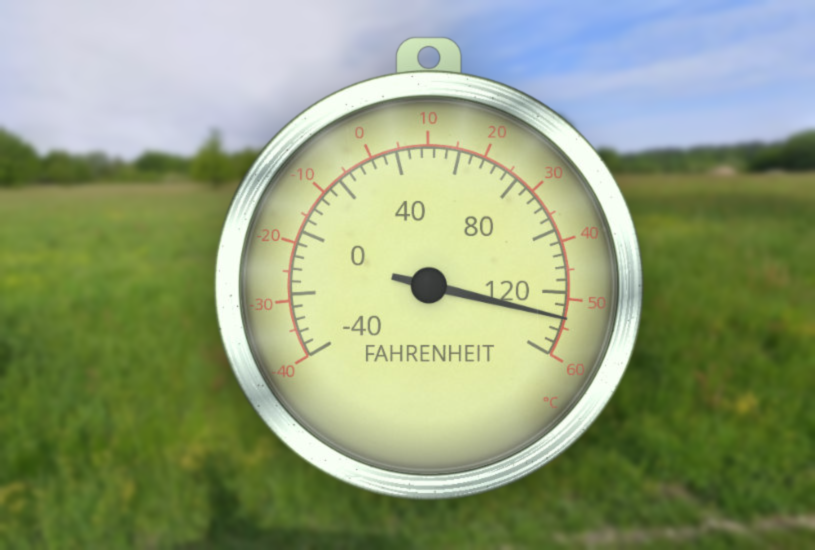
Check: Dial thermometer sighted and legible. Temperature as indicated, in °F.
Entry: 128 °F
